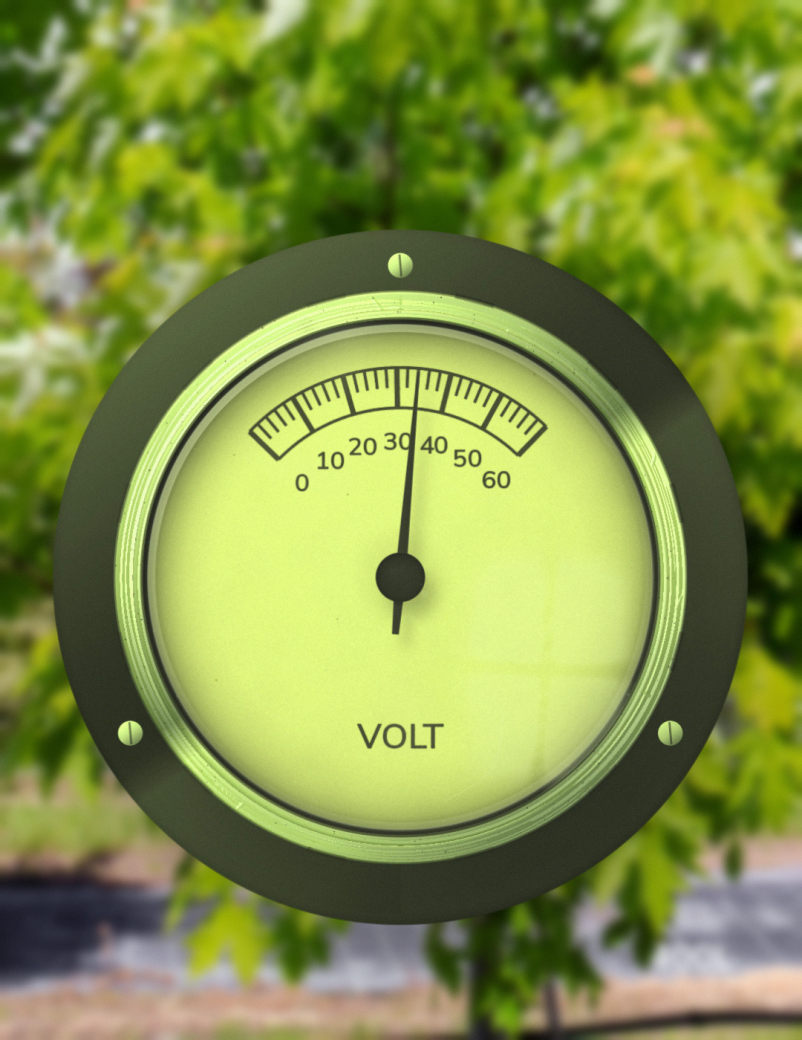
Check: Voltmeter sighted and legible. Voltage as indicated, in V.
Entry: 34 V
